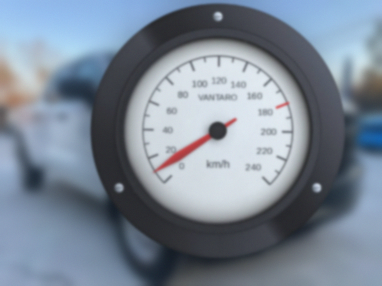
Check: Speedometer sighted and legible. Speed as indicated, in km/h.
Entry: 10 km/h
